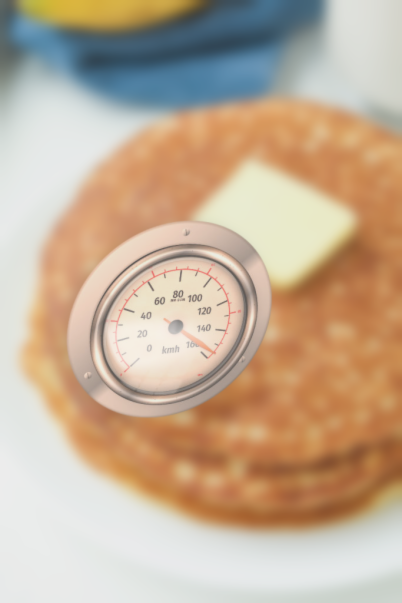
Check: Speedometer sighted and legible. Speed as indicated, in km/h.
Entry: 155 km/h
